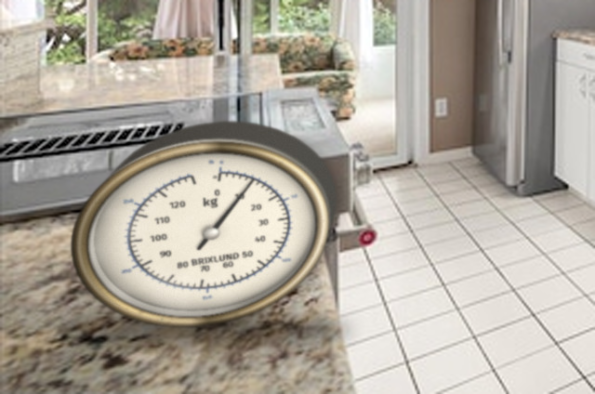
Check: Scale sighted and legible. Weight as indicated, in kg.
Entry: 10 kg
